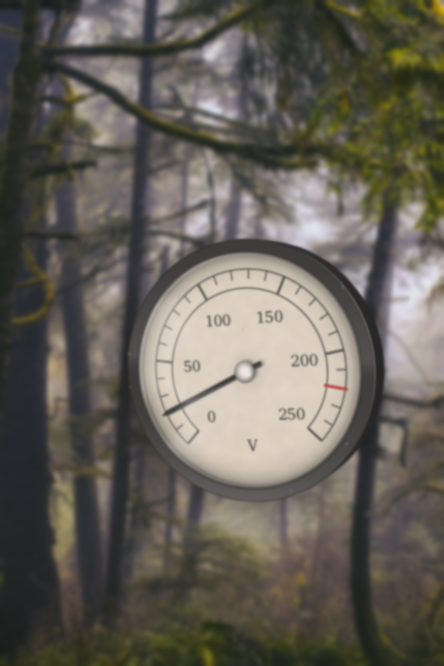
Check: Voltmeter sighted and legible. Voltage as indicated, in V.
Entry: 20 V
